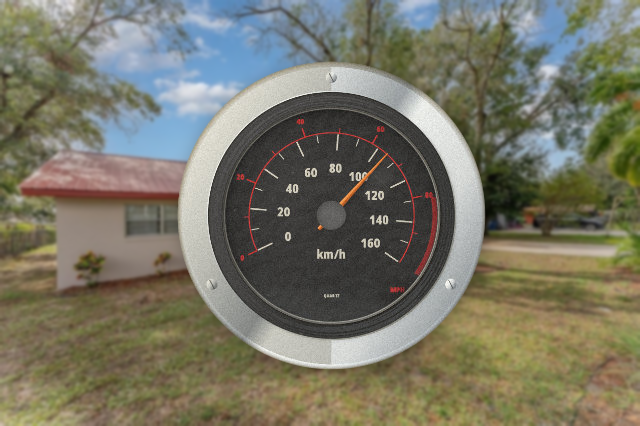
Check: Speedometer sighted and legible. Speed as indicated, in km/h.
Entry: 105 km/h
